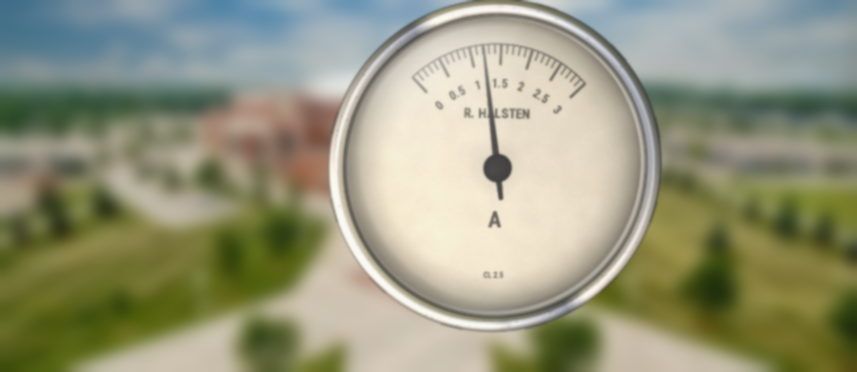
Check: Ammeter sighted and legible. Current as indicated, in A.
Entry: 1.2 A
